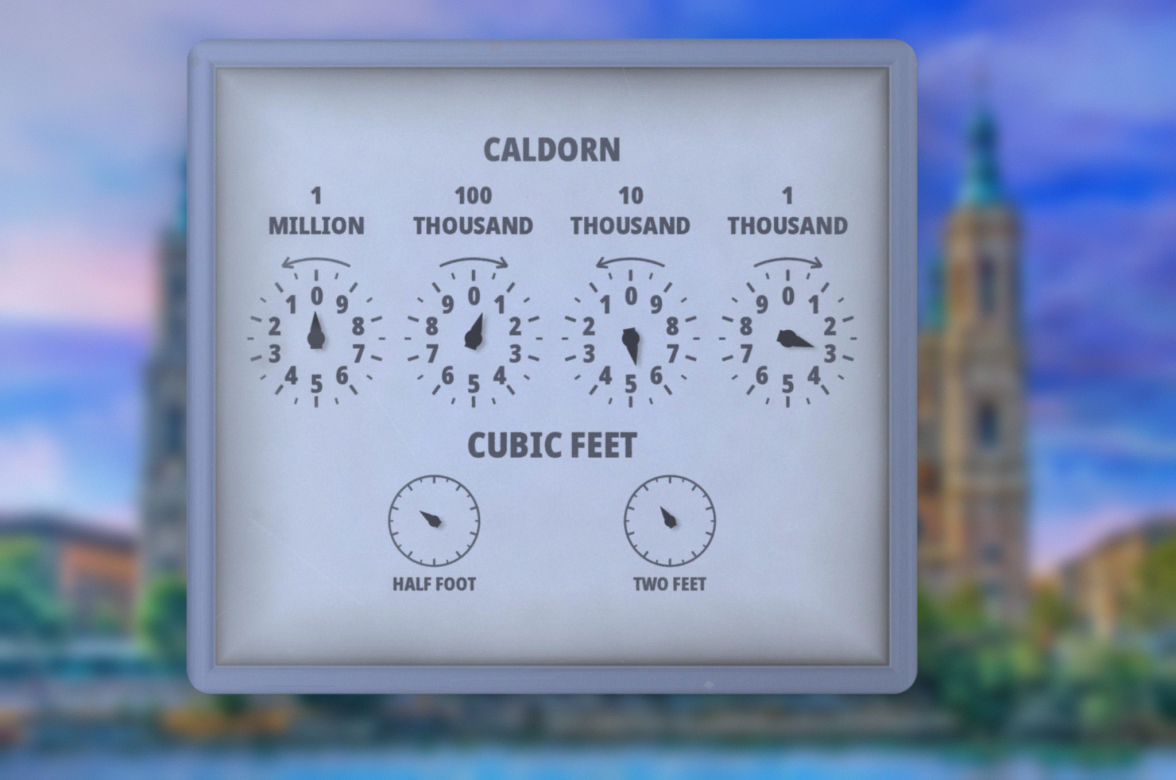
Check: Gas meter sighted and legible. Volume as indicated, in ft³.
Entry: 5300 ft³
